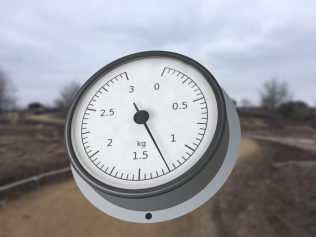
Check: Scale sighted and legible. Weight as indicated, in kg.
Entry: 1.25 kg
